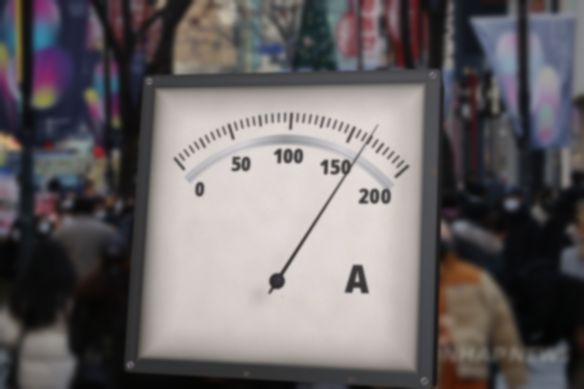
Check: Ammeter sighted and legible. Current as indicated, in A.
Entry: 165 A
